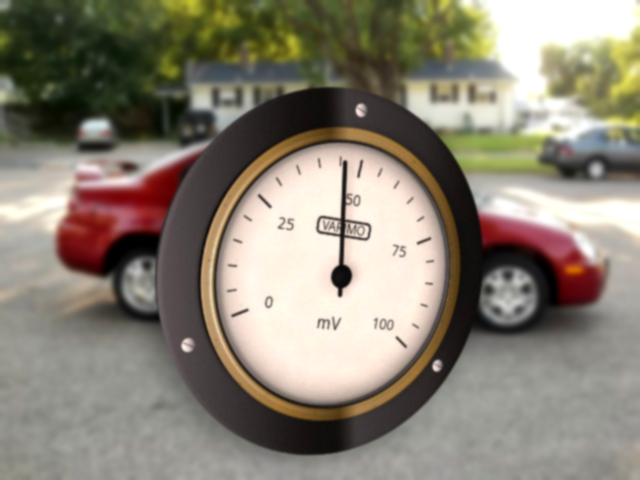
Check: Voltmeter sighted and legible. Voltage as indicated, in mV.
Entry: 45 mV
